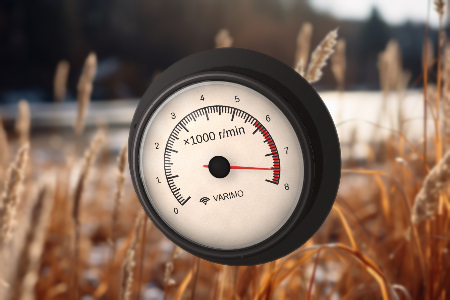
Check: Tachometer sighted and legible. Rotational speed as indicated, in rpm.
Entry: 7500 rpm
